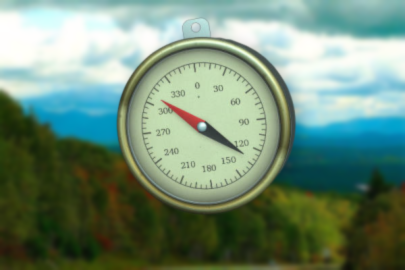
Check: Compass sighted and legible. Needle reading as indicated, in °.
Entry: 310 °
